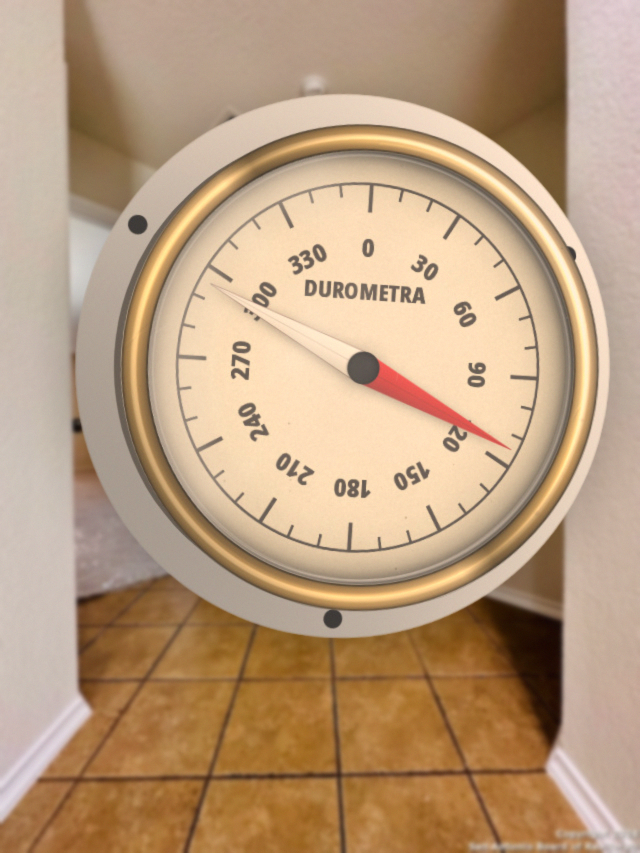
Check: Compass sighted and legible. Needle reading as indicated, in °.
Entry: 115 °
